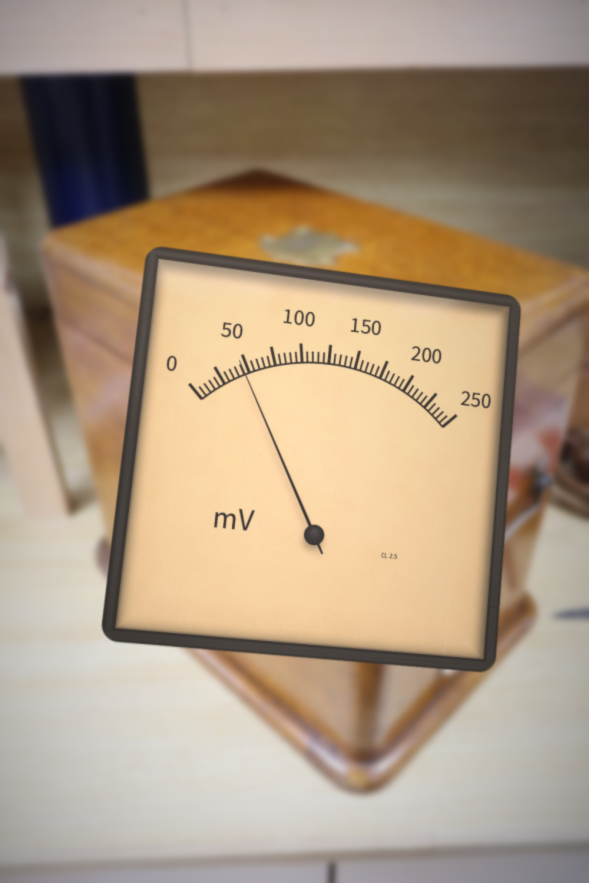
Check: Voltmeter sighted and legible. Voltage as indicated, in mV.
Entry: 45 mV
